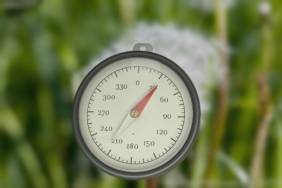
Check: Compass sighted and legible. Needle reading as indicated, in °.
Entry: 35 °
